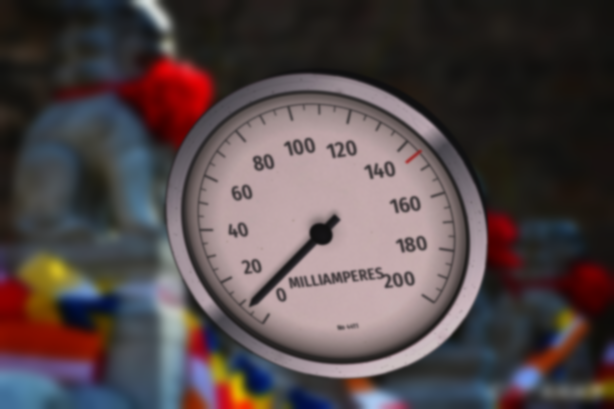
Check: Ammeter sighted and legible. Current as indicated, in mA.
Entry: 7.5 mA
